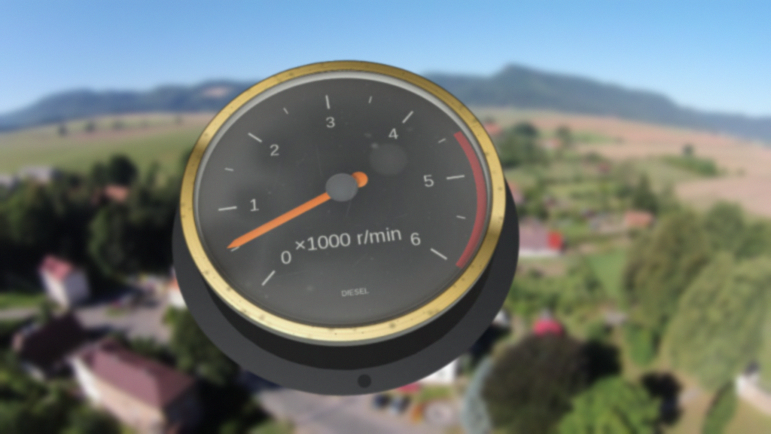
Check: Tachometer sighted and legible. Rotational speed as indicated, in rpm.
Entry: 500 rpm
